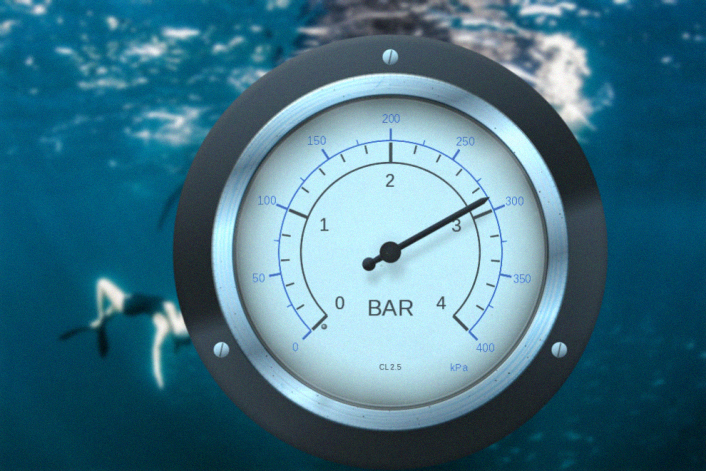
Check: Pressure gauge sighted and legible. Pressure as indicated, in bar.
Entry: 2.9 bar
